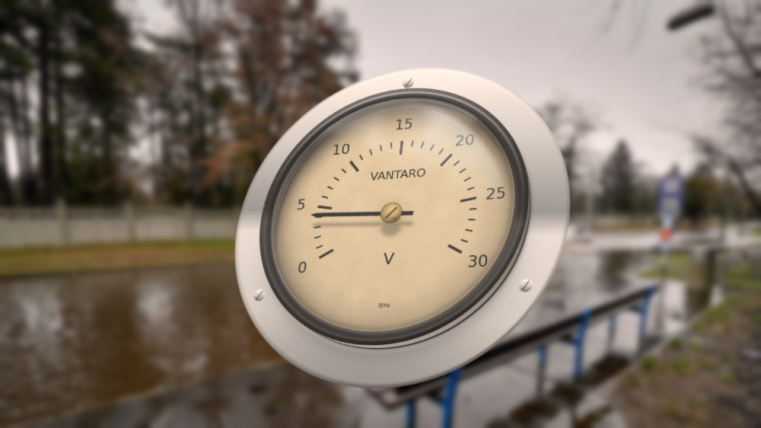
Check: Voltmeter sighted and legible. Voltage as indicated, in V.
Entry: 4 V
